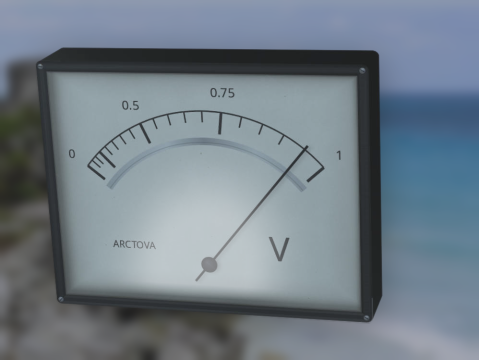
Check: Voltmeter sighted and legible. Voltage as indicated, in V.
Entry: 0.95 V
